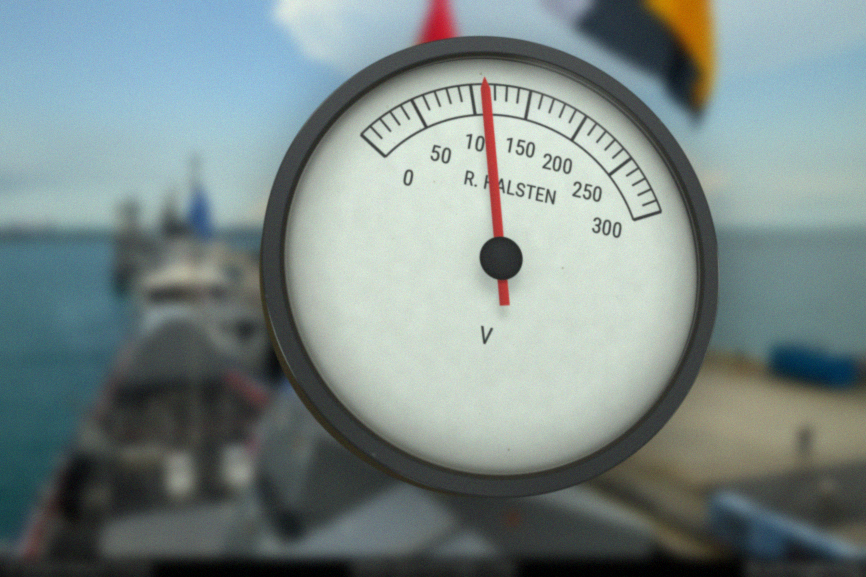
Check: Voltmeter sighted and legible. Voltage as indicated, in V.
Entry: 110 V
